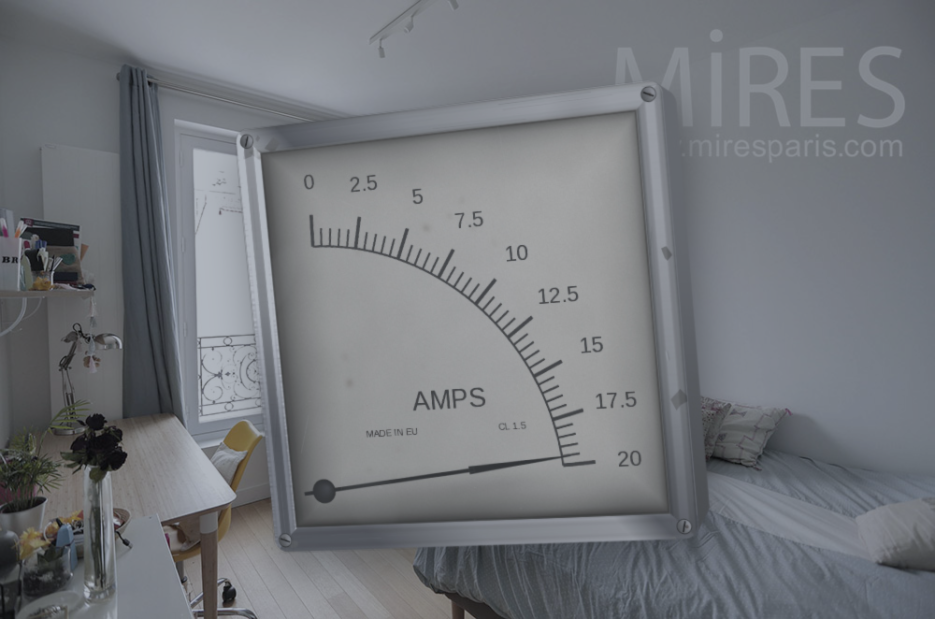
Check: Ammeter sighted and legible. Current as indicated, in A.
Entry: 19.5 A
